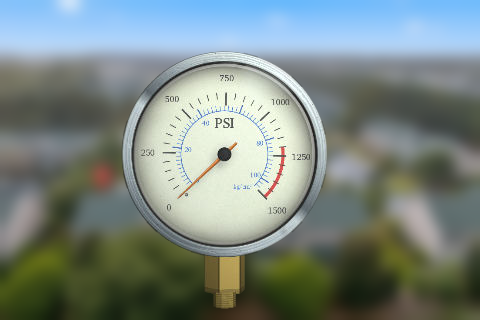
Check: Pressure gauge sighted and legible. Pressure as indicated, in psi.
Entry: 0 psi
